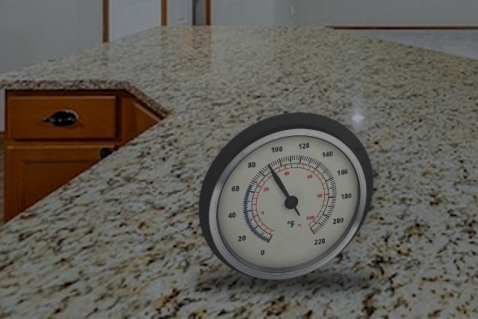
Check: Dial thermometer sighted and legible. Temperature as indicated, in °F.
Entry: 90 °F
